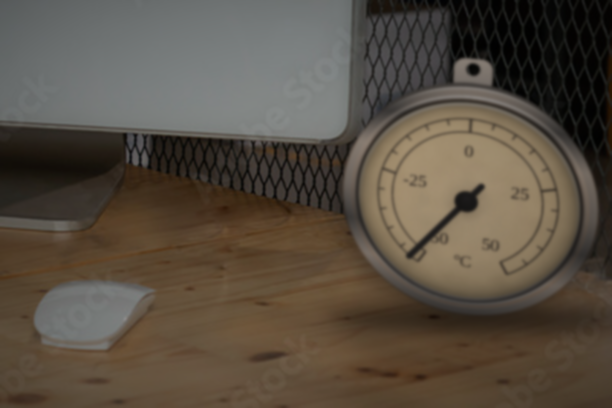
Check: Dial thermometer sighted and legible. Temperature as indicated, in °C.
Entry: -47.5 °C
